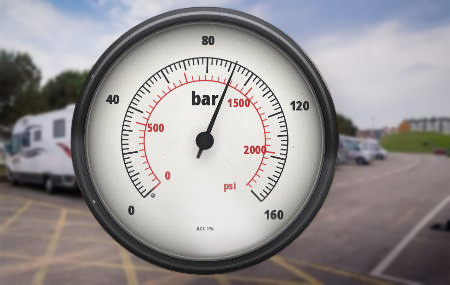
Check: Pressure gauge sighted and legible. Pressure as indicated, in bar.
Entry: 92 bar
